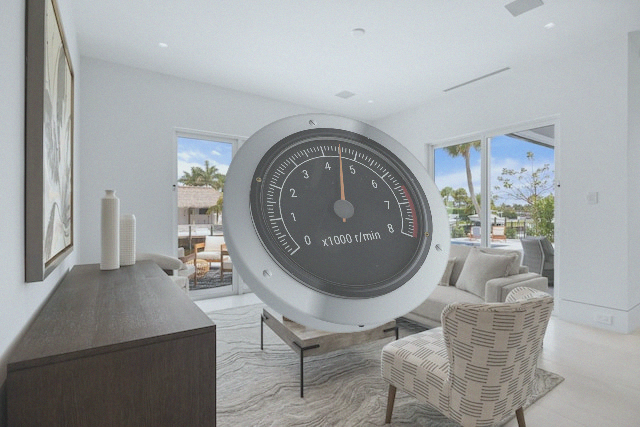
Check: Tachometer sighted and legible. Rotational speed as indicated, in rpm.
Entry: 4500 rpm
